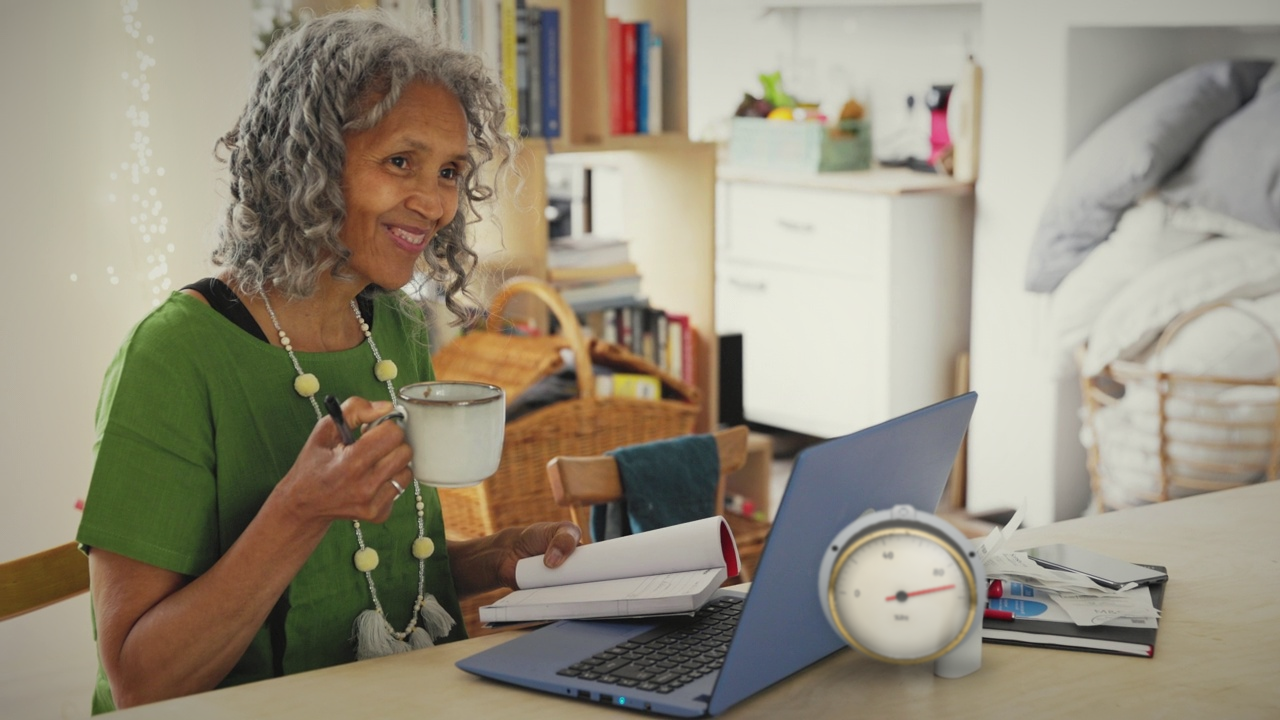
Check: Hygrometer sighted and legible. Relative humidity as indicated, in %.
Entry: 92 %
